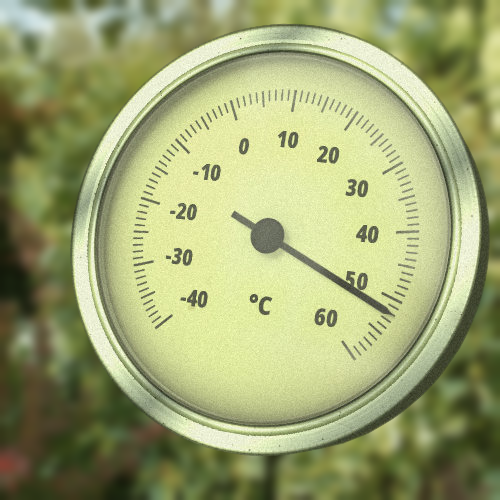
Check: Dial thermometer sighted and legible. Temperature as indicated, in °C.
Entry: 52 °C
